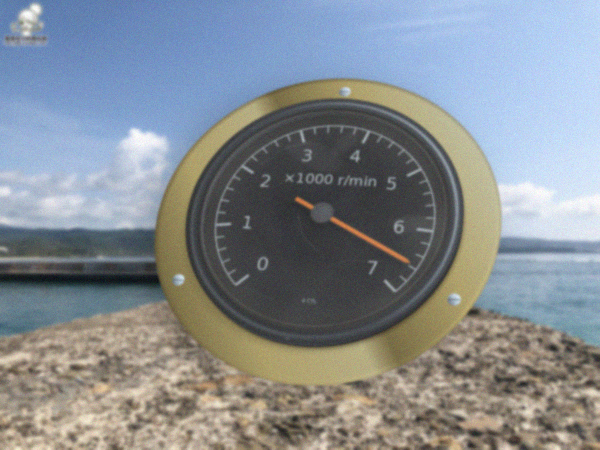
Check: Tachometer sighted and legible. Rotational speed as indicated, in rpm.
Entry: 6600 rpm
